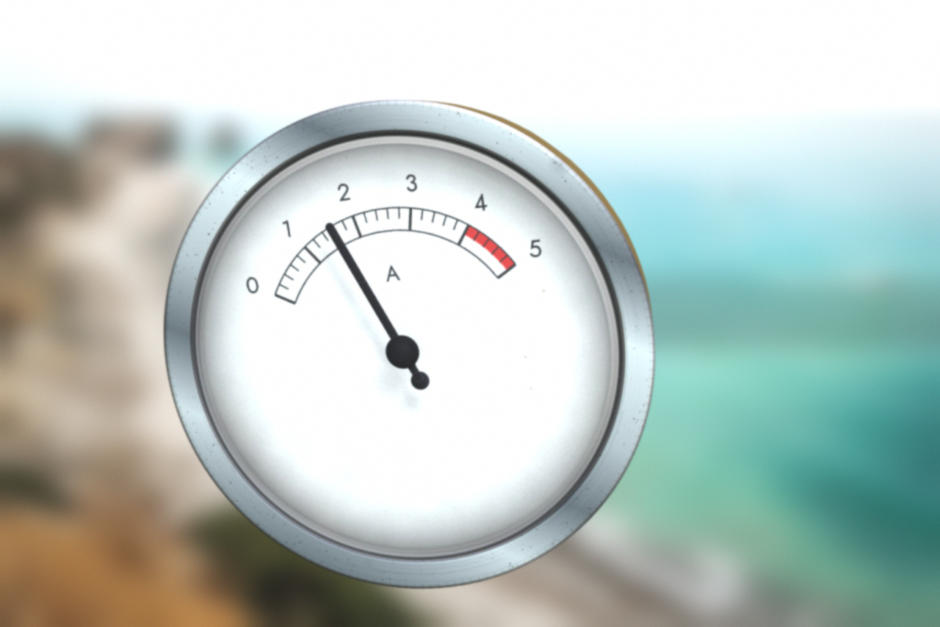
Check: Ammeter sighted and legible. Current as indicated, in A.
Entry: 1.6 A
